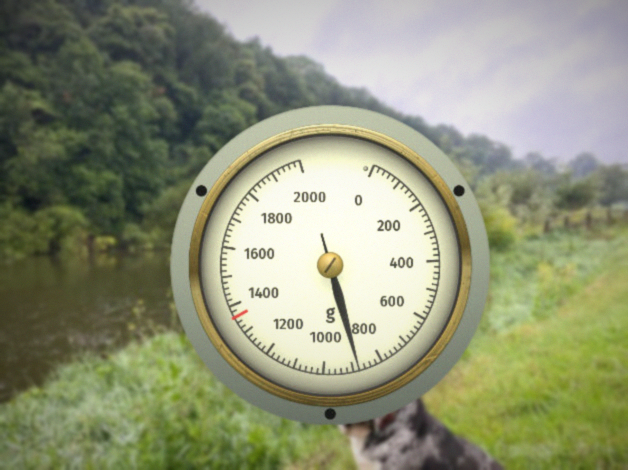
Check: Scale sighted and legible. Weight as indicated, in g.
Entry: 880 g
